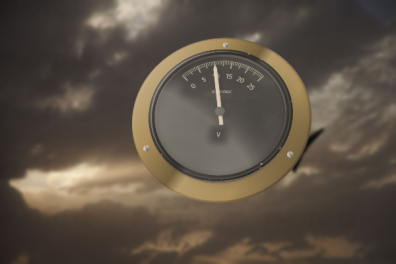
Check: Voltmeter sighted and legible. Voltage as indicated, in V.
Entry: 10 V
